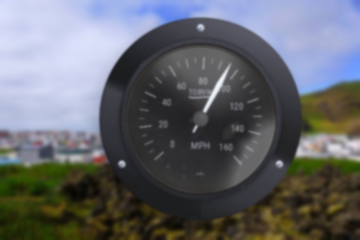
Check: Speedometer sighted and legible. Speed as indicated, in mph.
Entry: 95 mph
